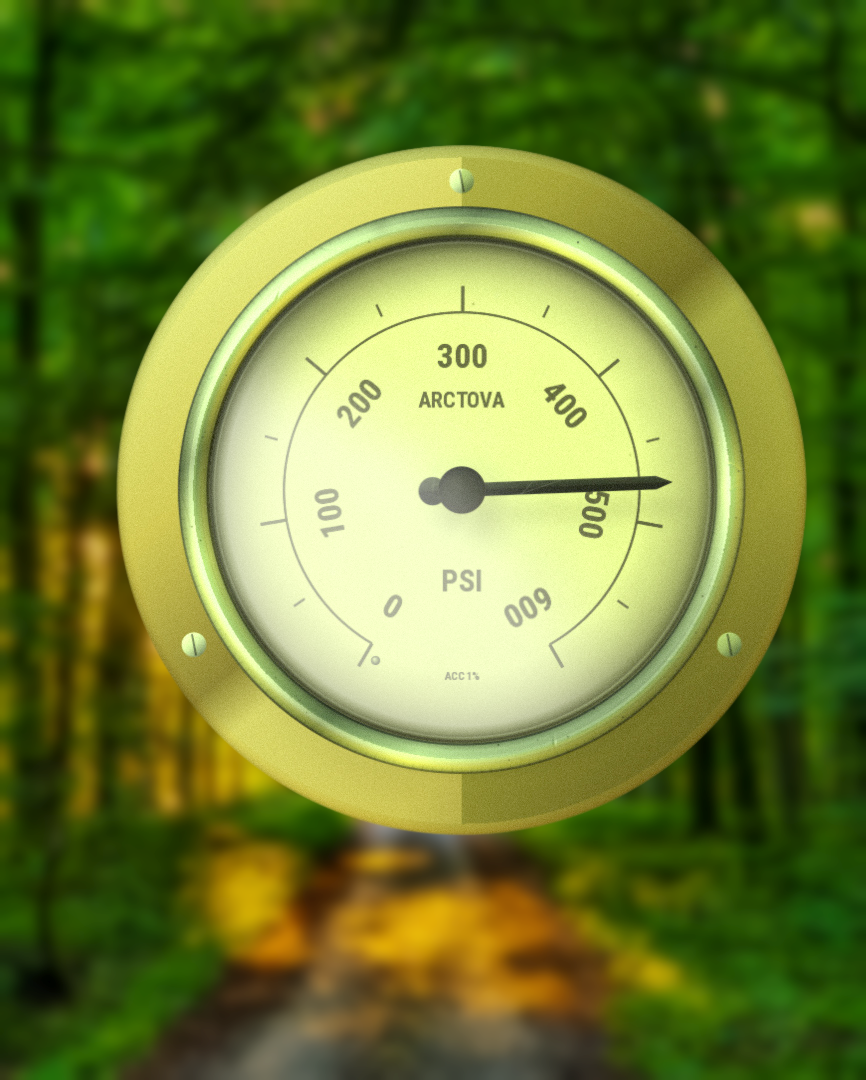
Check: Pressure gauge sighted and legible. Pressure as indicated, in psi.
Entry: 475 psi
